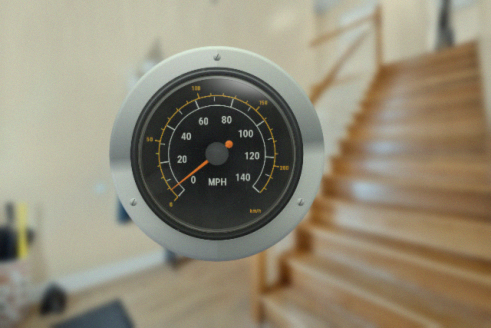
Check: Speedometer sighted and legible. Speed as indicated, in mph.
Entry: 5 mph
